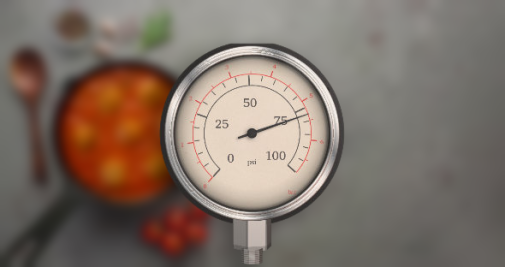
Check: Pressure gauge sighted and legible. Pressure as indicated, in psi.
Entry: 77.5 psi
